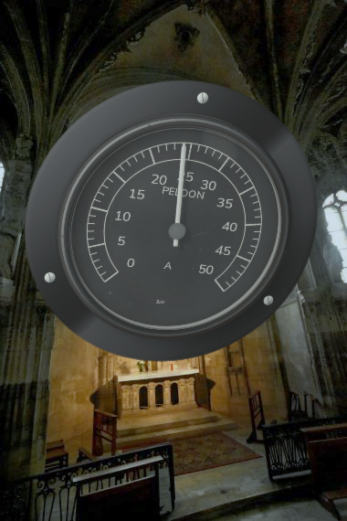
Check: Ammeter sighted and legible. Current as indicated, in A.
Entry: 24 A
